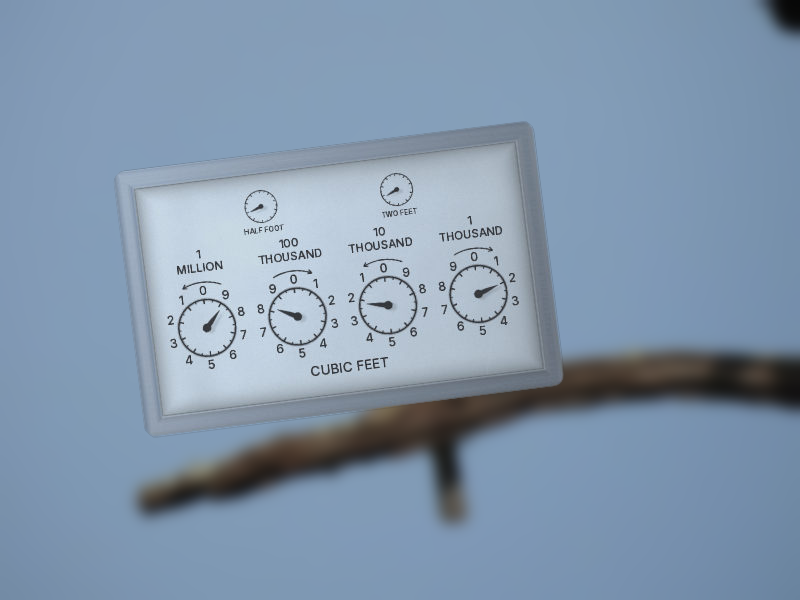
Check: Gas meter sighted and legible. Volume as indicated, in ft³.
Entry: 882200 ft³
